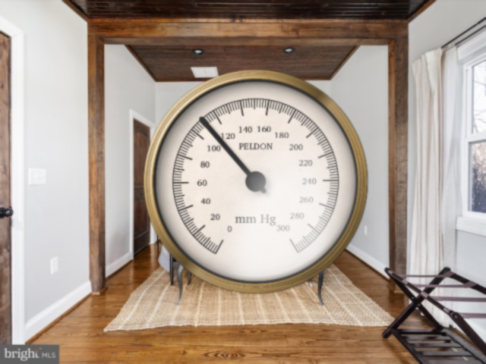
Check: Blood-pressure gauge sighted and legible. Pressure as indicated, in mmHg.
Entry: 110 mmHg
